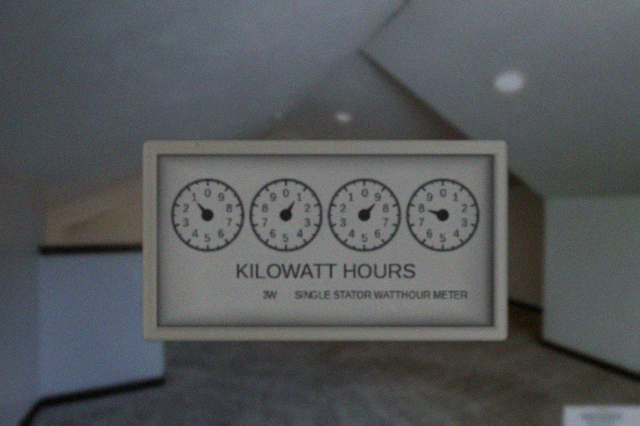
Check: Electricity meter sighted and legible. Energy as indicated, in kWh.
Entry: 1088 kWh
